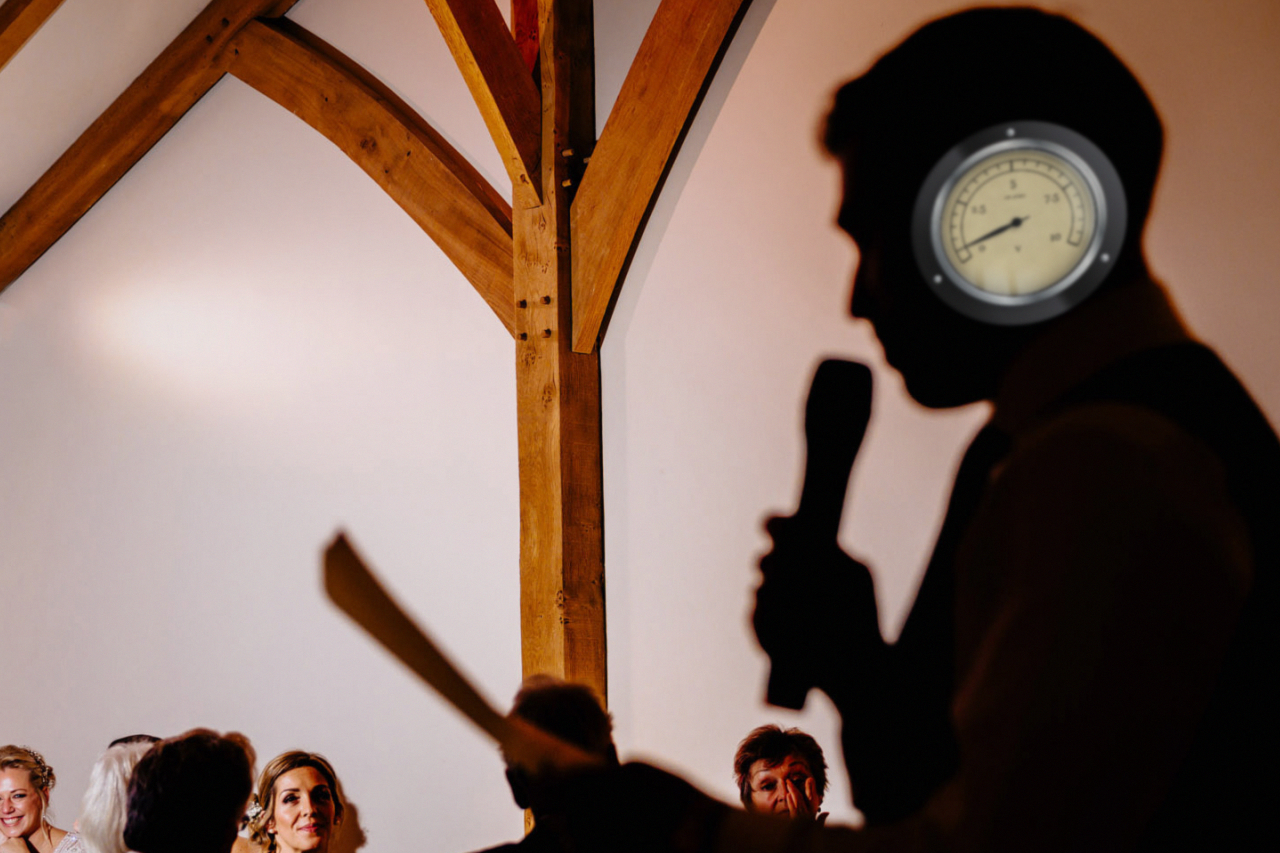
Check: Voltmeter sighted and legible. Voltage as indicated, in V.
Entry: 0.5 V
